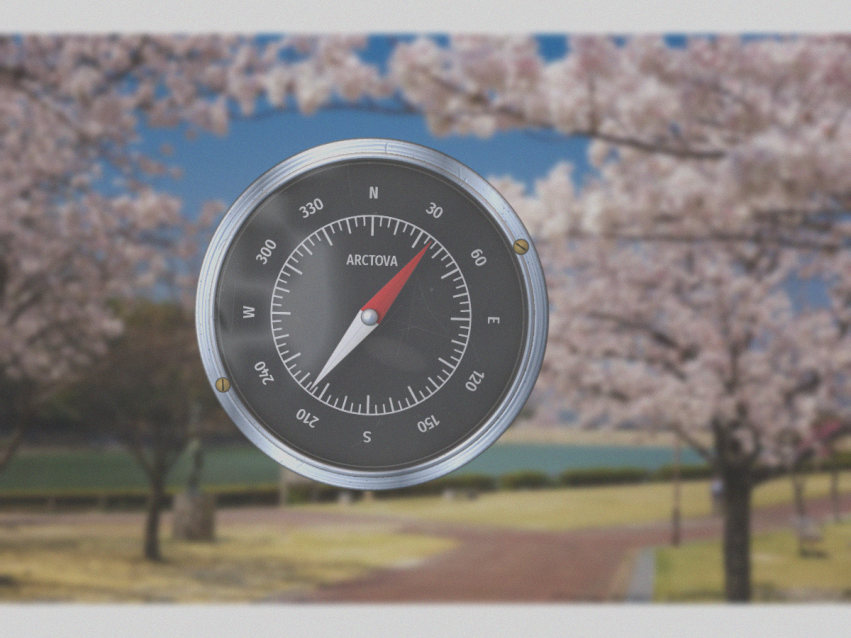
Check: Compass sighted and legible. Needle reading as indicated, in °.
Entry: 37.5 °
